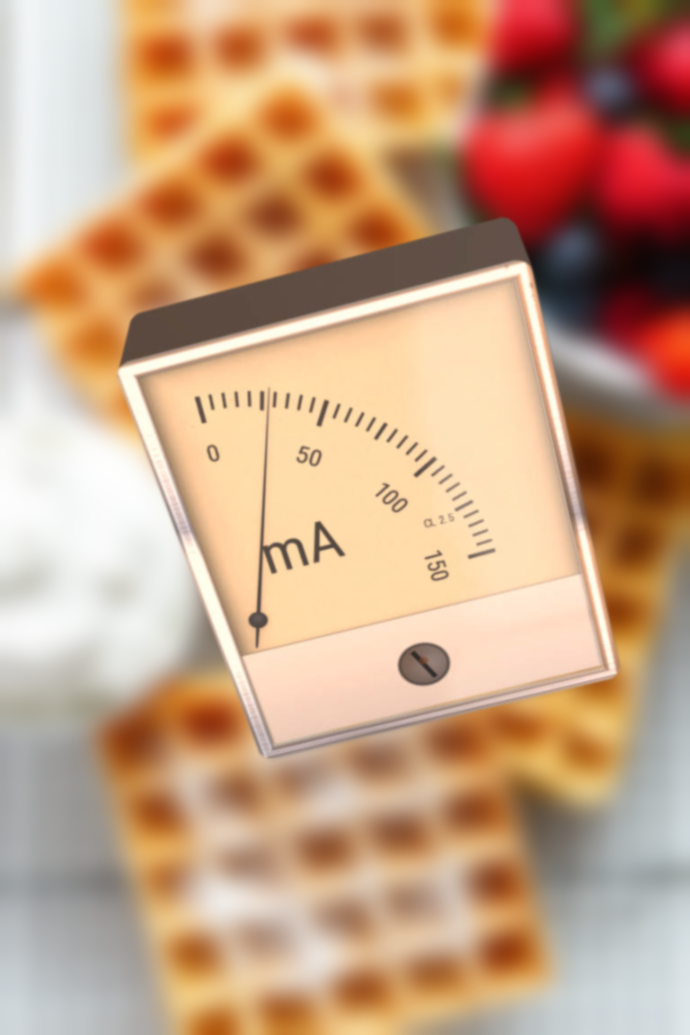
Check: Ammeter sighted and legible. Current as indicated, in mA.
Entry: 27.5 mA
